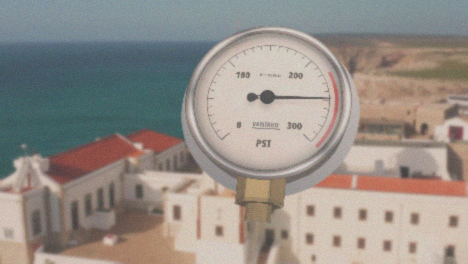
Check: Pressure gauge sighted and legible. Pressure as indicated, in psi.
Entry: 250 psi
